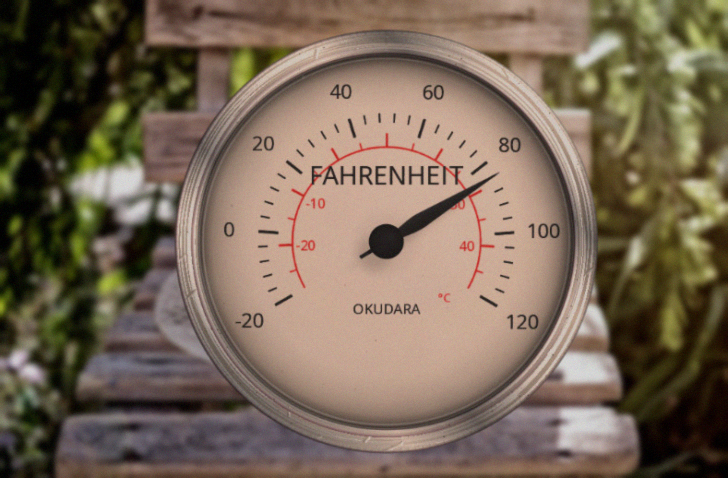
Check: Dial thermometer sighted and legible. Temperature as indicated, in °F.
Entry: 84 °F
